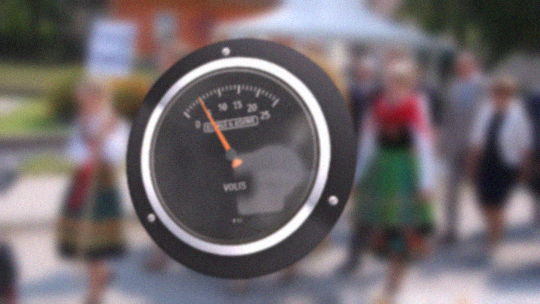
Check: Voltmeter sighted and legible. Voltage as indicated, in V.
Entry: 5 V
